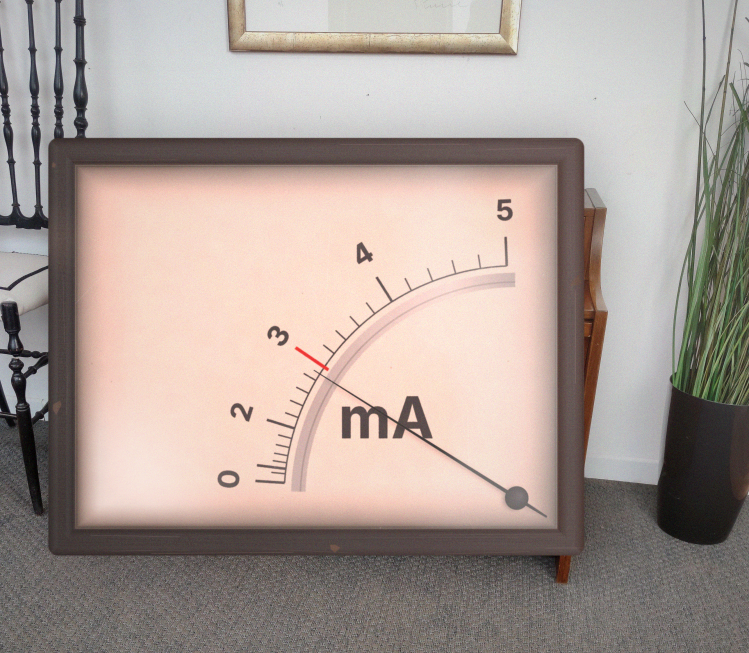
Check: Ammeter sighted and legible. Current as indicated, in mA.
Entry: 2.9 mA
